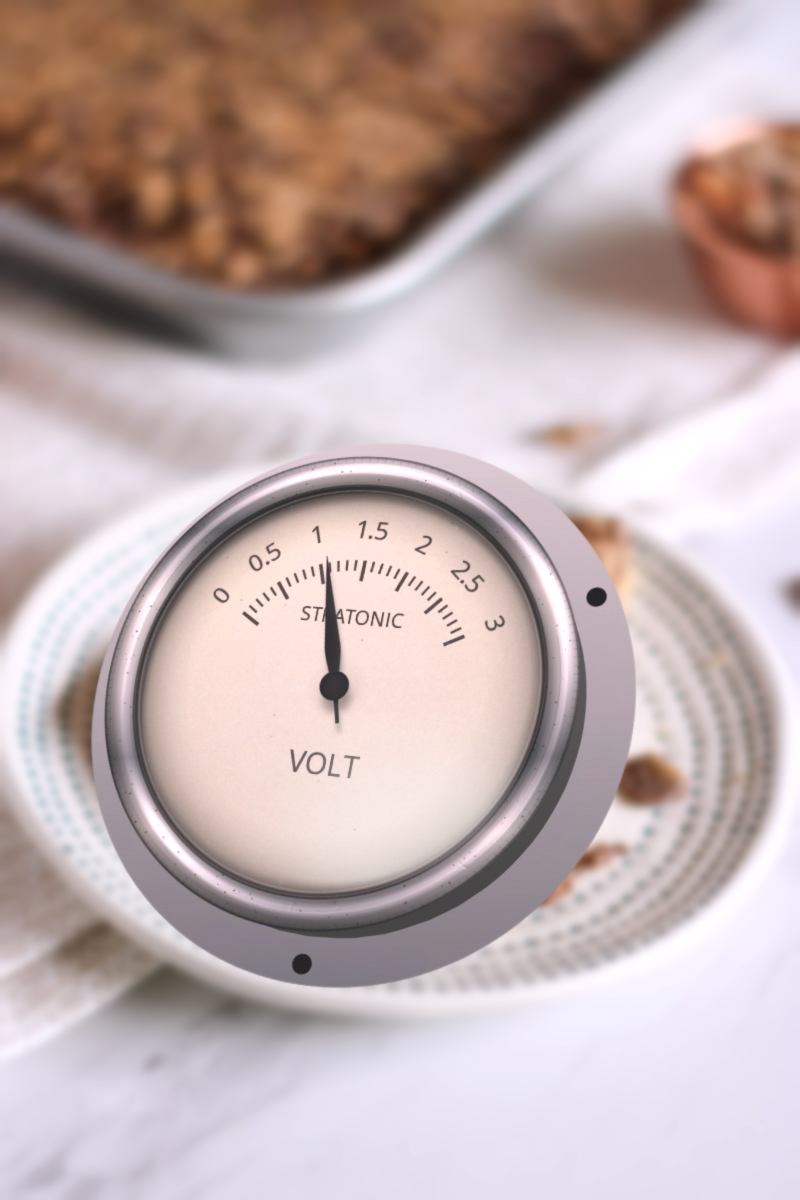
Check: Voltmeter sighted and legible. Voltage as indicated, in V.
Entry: 1.1 V
